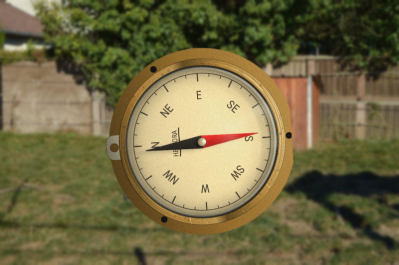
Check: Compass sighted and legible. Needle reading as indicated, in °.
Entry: 175 °
